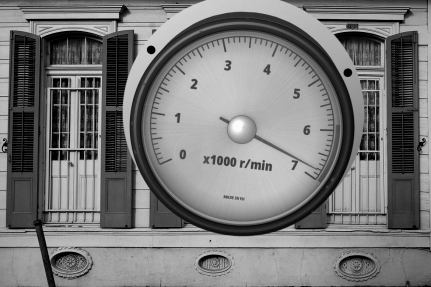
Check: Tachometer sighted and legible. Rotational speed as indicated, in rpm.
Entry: 6800 rpm
